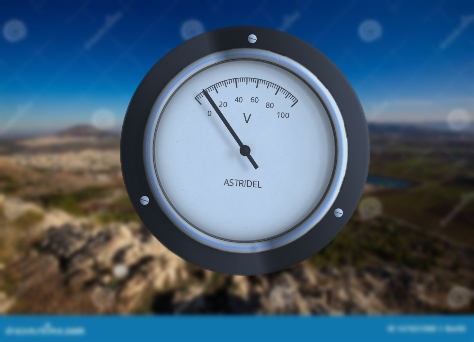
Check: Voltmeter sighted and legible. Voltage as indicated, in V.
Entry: 10 V
